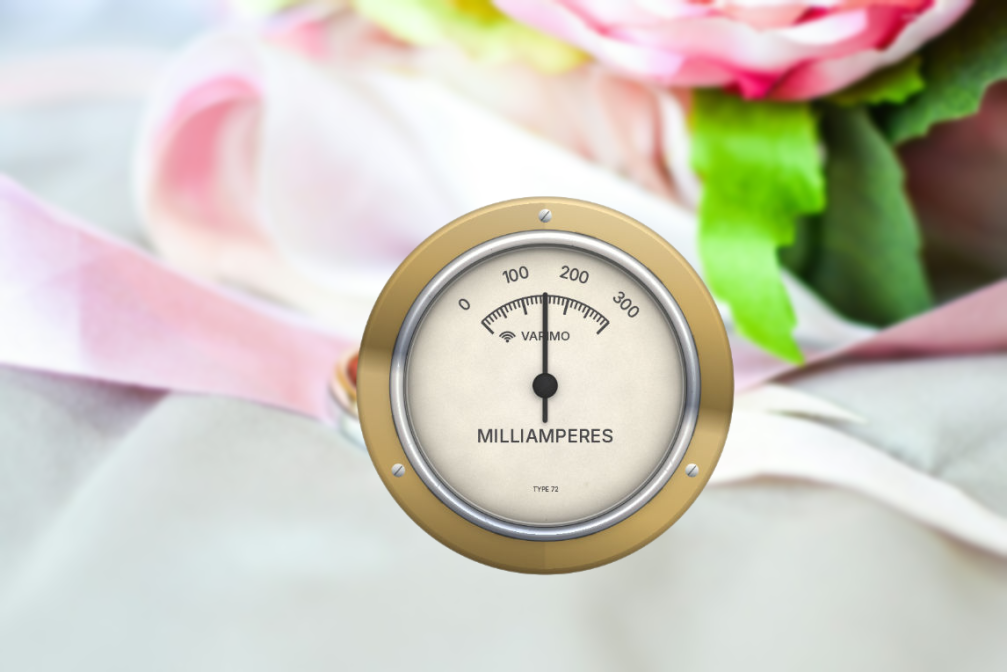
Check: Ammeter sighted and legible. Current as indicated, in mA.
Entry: 150 mA
